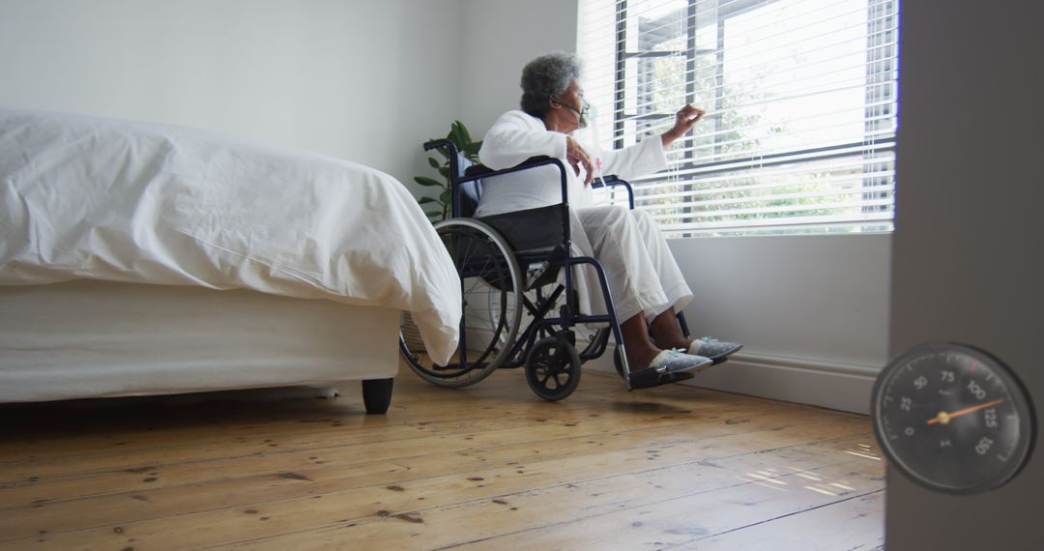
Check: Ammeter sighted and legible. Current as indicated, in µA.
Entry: 115 µA
